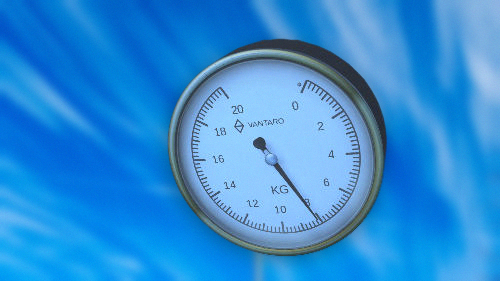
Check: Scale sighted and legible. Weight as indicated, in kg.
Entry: 8 kg
